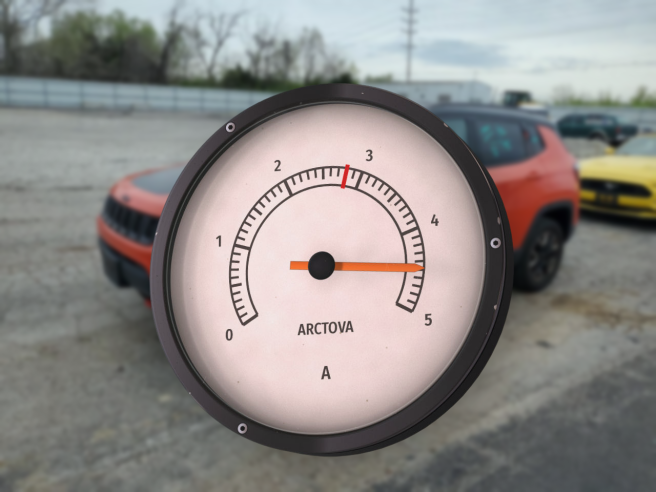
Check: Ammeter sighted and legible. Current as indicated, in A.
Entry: 4.5 A
